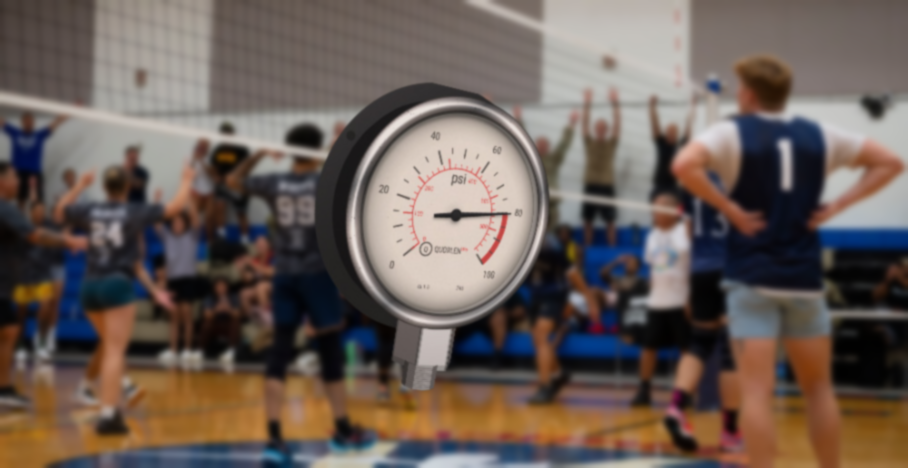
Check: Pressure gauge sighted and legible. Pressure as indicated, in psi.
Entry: 80 psi
